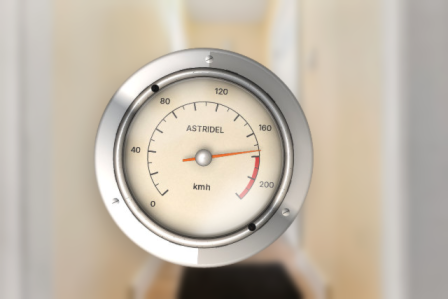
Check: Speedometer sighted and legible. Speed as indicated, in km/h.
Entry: 175 km/h
